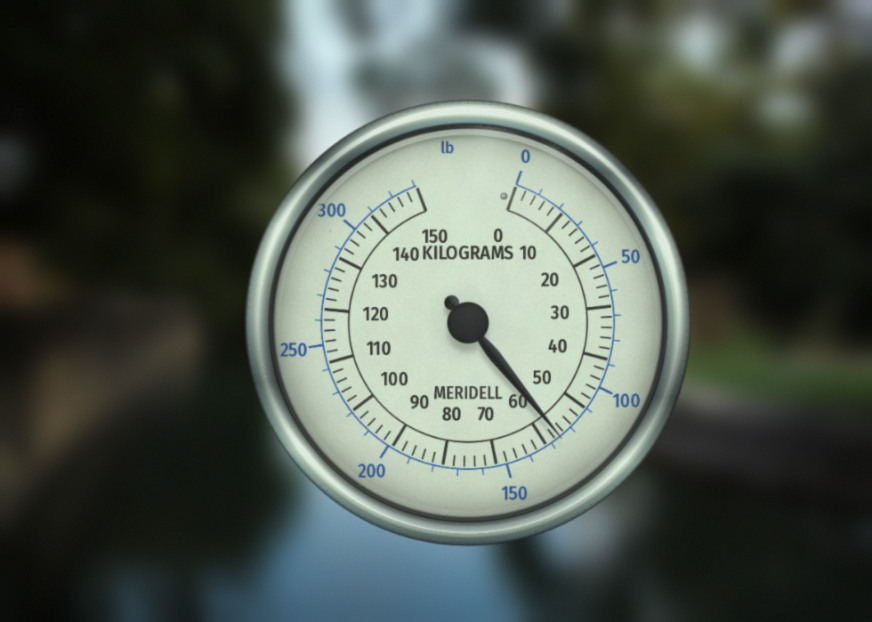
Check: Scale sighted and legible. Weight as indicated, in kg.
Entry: 57 kg
